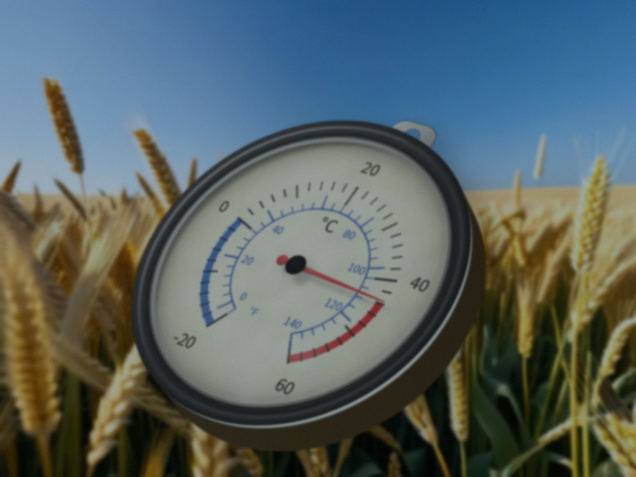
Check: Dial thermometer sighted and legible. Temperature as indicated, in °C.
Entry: 44 °C
